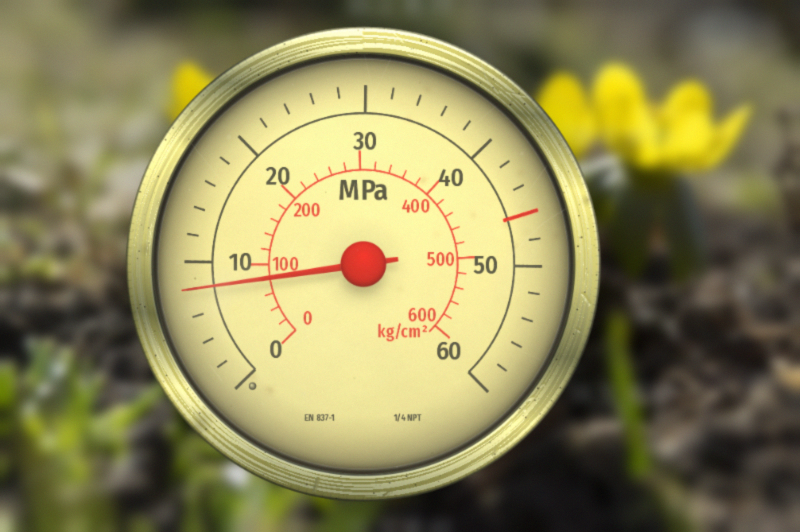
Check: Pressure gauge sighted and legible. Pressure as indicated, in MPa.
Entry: 8 MPa
